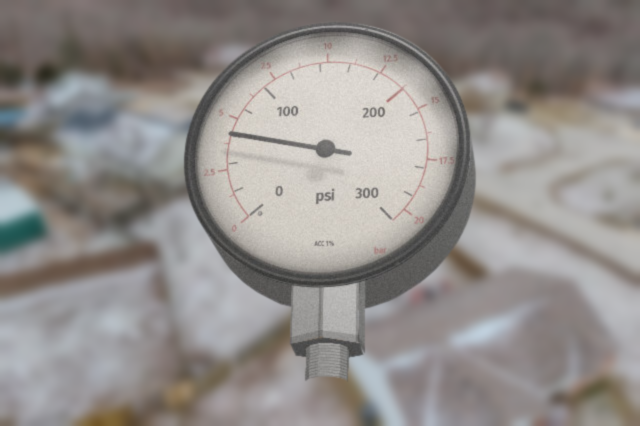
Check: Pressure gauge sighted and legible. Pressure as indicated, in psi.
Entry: 60 psi
